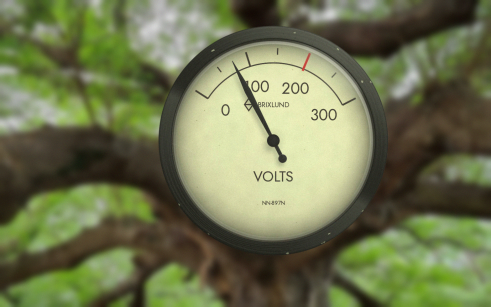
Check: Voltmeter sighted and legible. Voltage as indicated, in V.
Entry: 75 V
